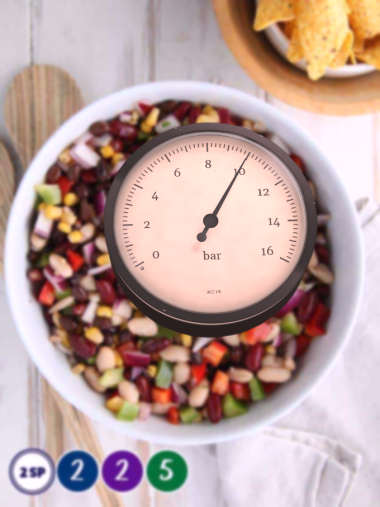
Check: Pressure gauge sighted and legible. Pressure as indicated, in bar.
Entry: 10 bar
